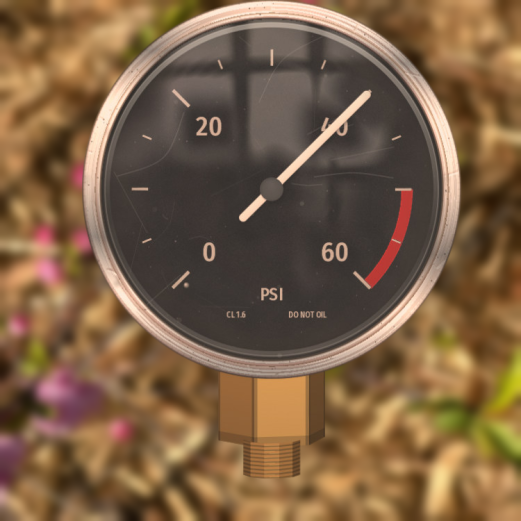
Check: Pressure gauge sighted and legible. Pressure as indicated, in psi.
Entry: 40 psi
